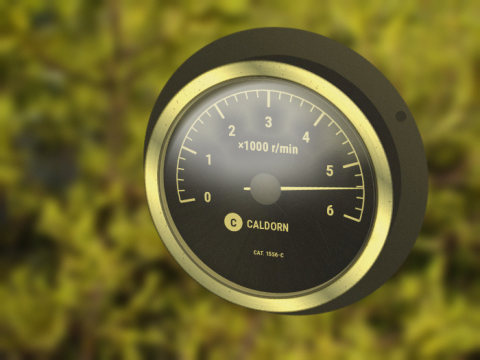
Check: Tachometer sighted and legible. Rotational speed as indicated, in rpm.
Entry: 5400 rpm
